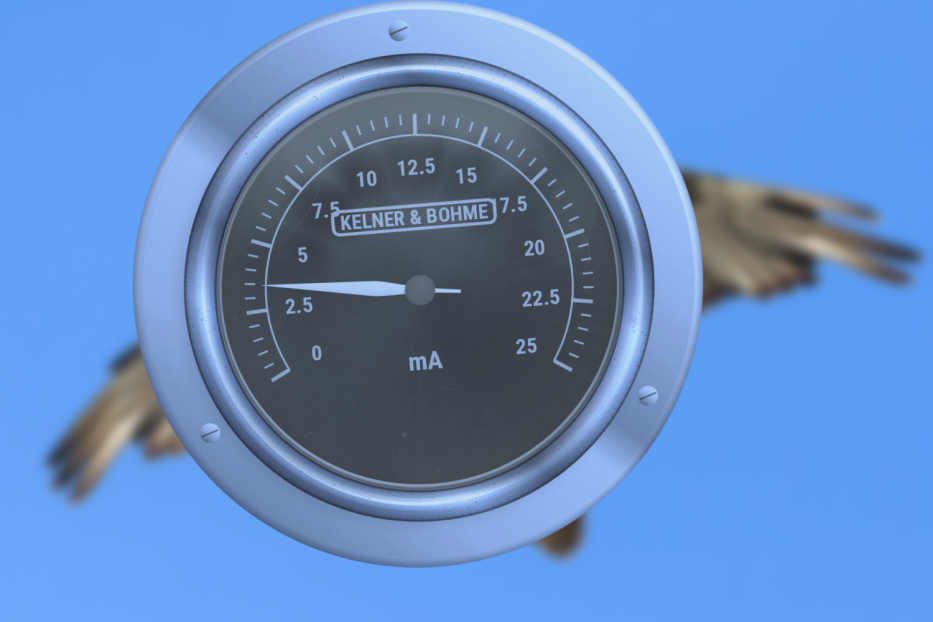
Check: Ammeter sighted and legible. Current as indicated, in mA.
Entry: 3.5 mA
